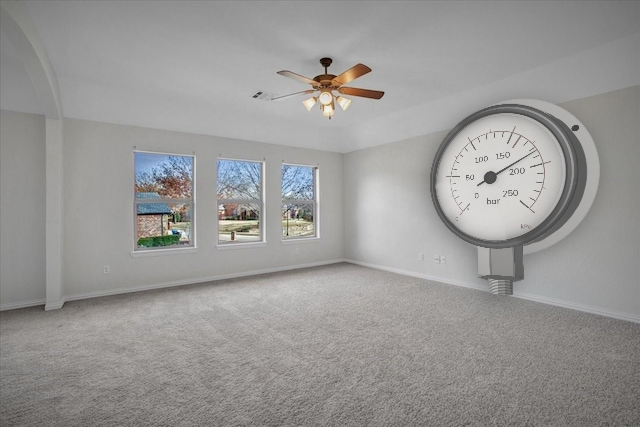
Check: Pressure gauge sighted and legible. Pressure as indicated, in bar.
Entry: 185 bar
